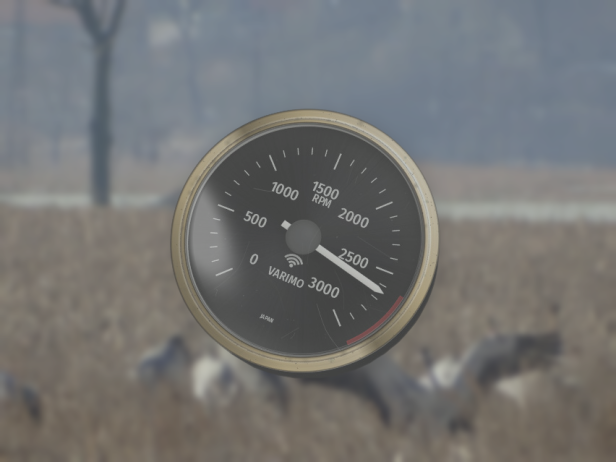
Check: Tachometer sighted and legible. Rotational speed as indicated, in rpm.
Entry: 2650 rpm
